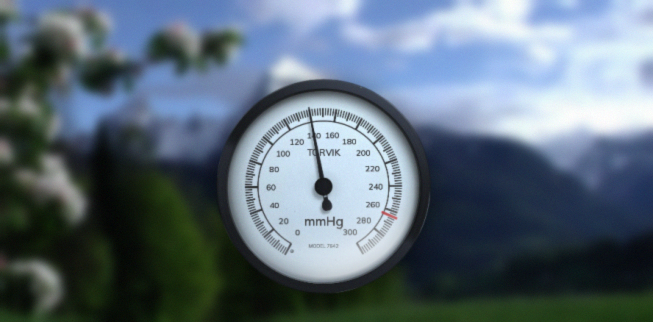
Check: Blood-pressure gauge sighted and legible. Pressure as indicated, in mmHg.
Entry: 140 mmHg
